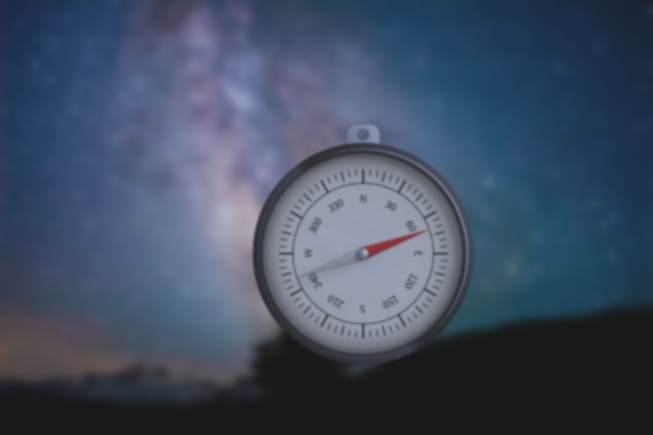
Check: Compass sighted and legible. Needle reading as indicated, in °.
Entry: 70 °
